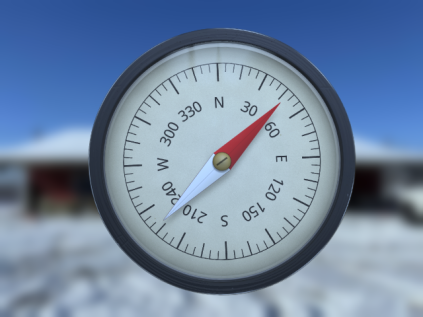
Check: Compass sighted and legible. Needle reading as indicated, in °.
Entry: 47.5 °
